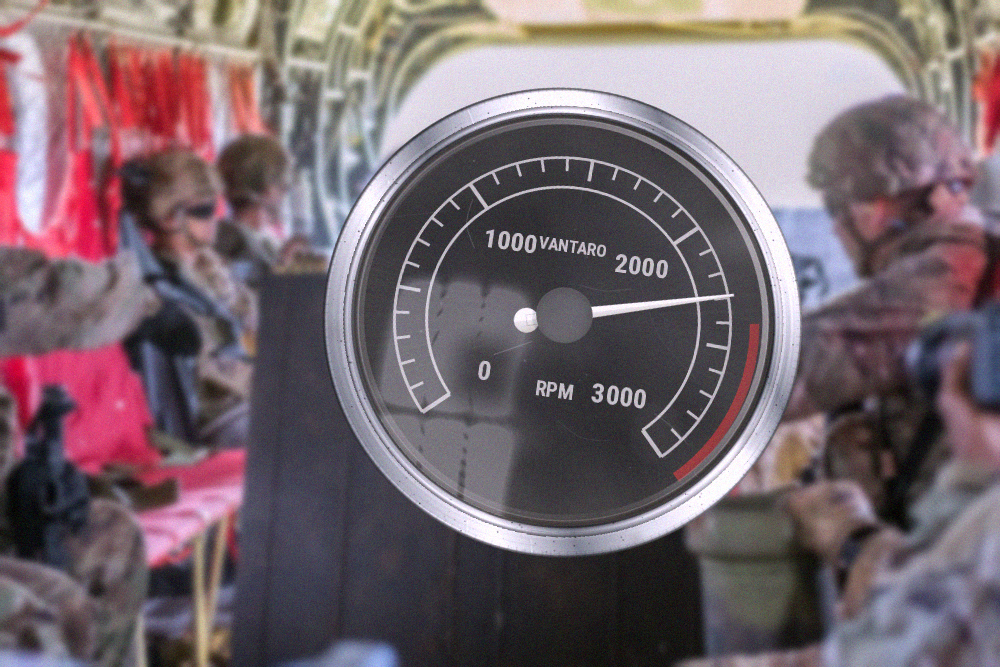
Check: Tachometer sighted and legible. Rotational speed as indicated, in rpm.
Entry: 2300 rpm
